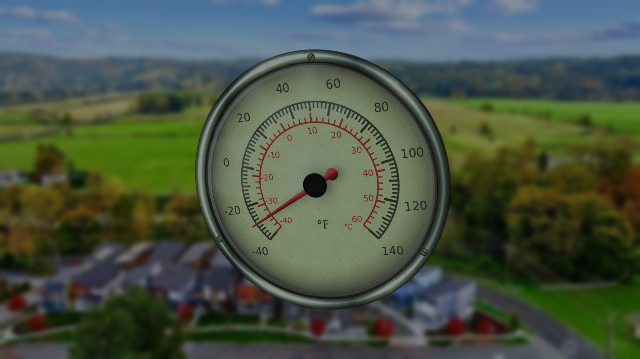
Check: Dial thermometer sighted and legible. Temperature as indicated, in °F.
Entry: -30 °F
